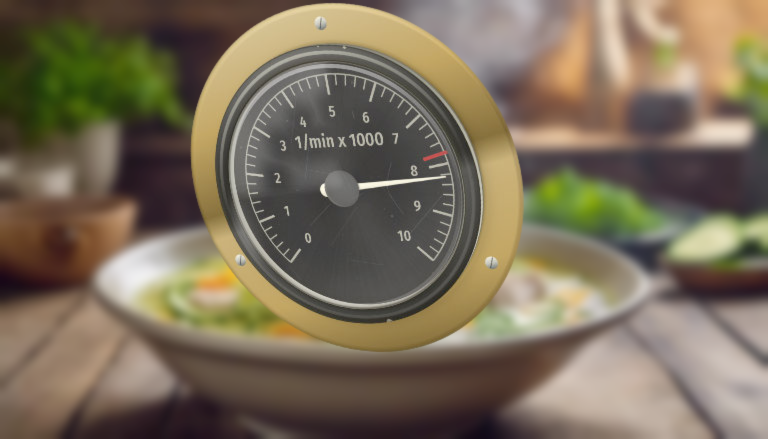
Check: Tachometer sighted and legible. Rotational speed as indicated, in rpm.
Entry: 8200 rpm
